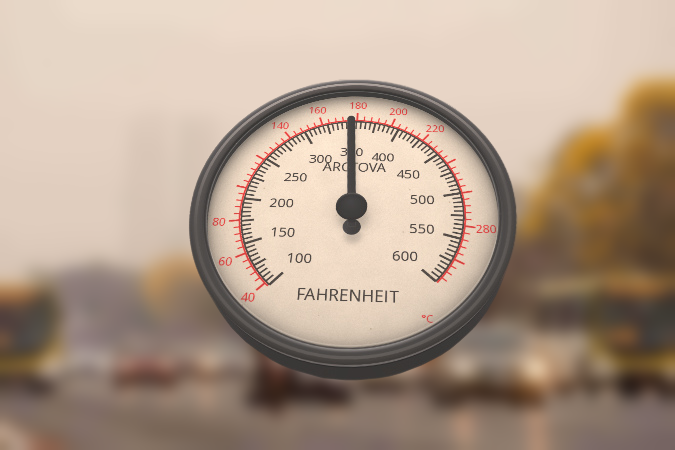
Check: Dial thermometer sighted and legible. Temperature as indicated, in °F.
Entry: 350 °F
